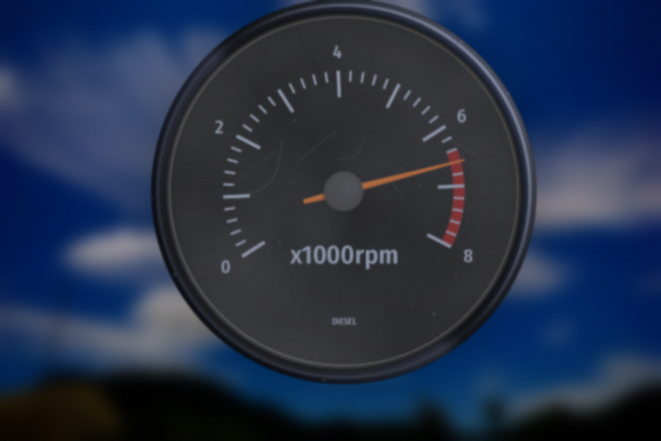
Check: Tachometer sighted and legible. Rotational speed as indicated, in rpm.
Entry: 6600 rpm
